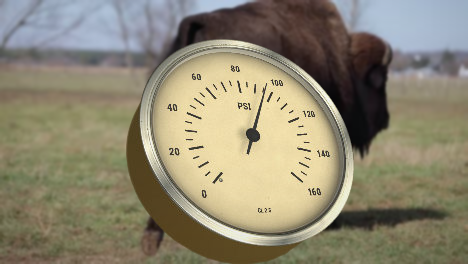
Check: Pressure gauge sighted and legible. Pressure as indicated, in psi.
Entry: 95 psi
